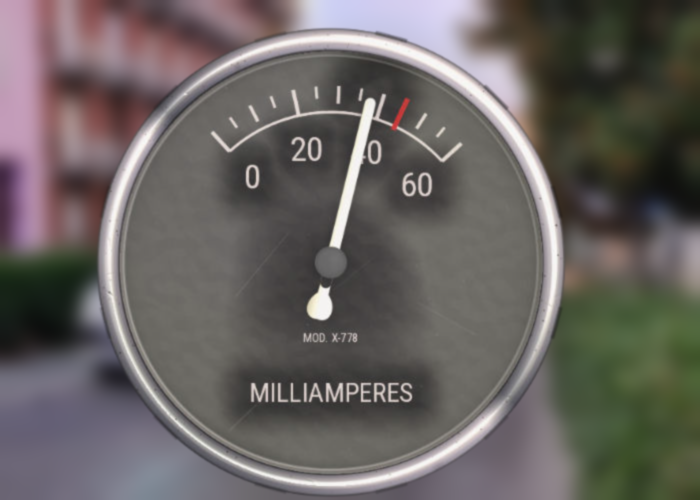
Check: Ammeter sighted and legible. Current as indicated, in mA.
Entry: 37.5 mA
